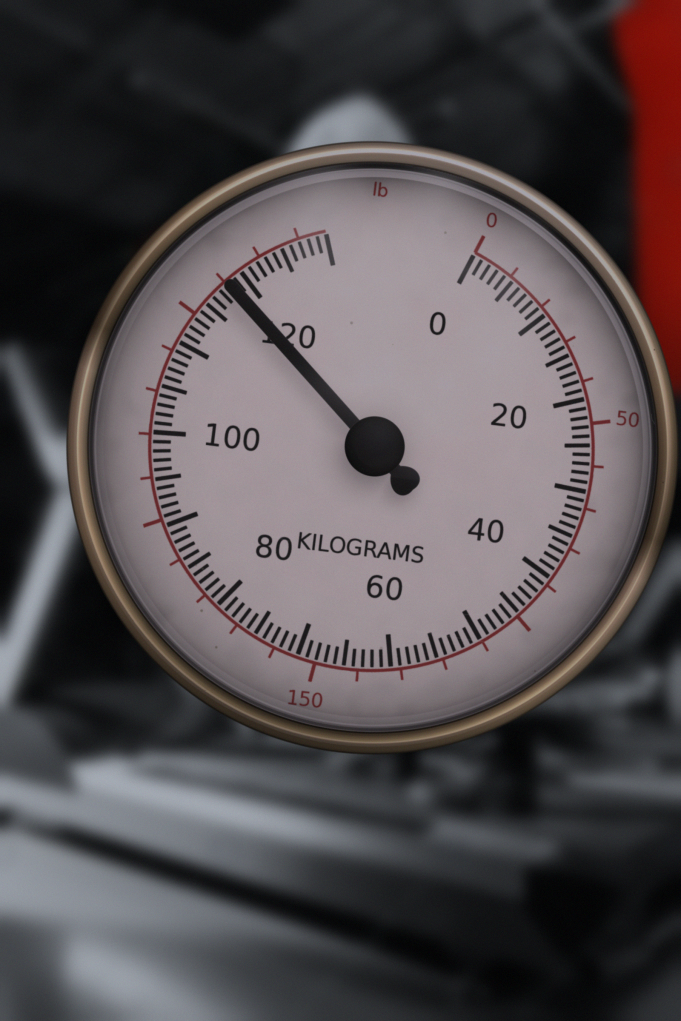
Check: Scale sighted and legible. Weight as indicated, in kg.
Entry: 118 kg
